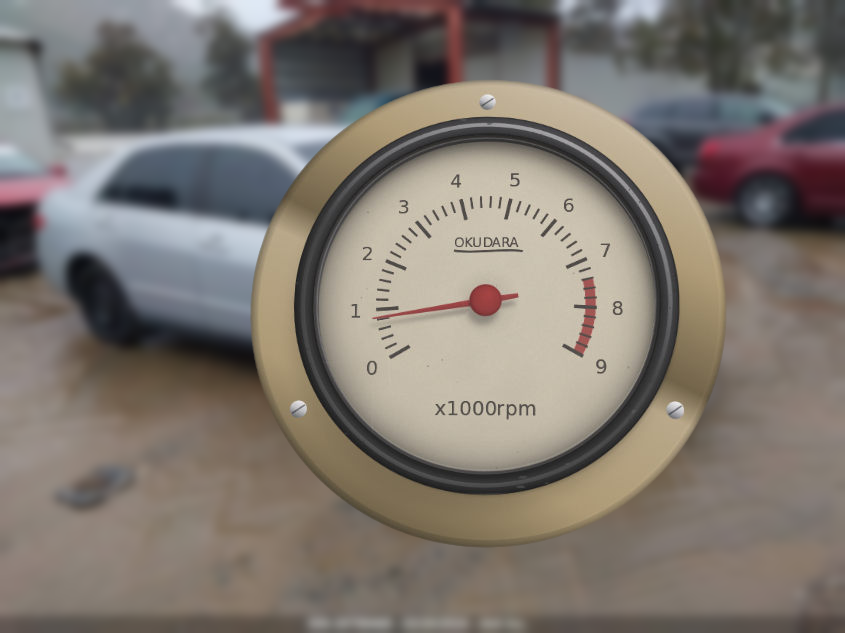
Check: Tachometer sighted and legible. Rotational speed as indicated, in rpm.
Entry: 800 rpm
